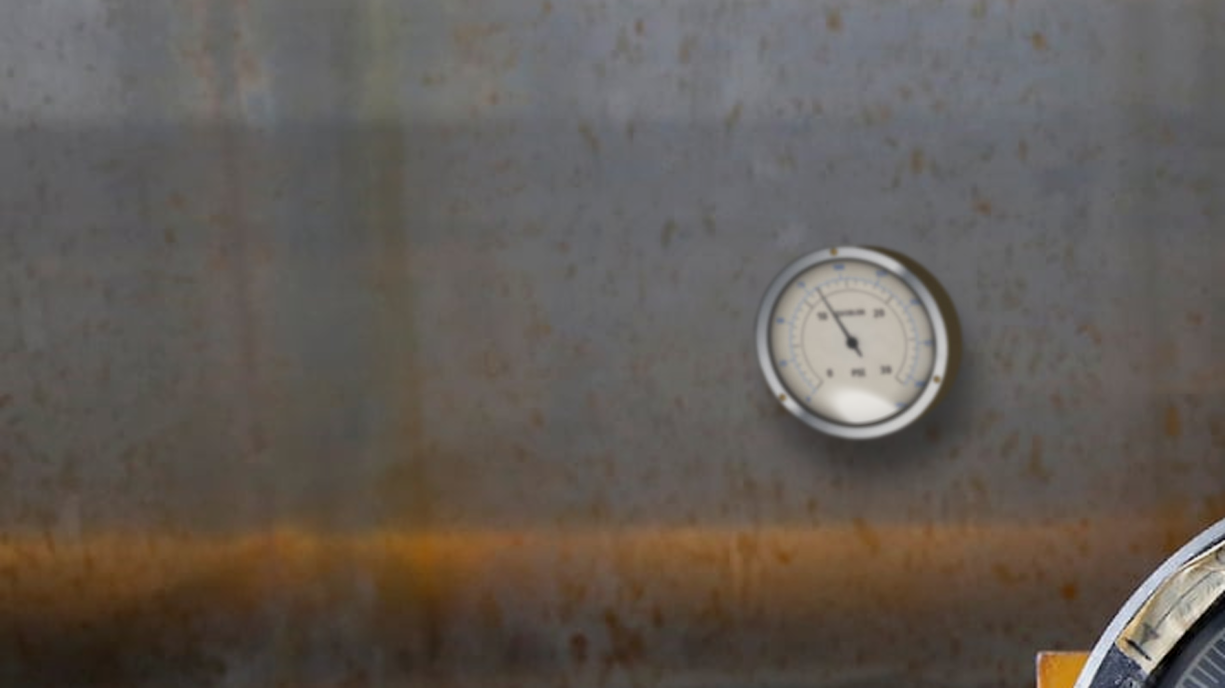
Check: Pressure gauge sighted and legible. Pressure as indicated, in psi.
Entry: 12 psi
